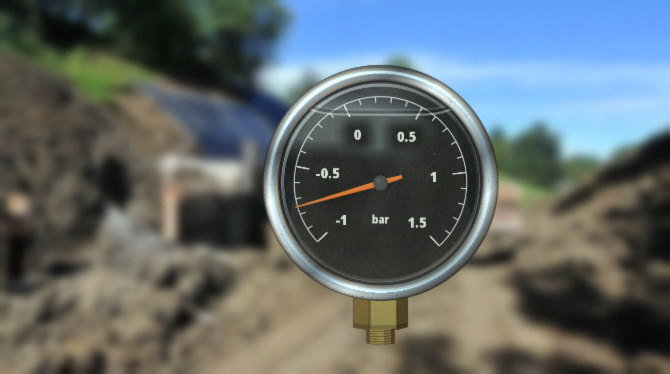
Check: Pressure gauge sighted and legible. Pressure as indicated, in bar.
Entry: -0.75 bar
